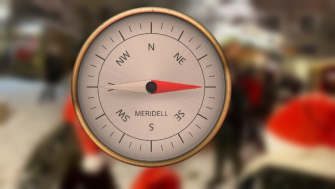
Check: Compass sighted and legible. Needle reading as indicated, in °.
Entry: 90 °
